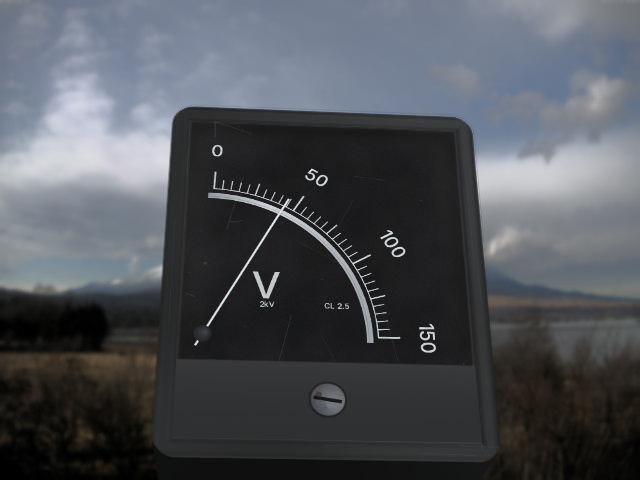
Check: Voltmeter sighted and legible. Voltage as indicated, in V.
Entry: 45 V
